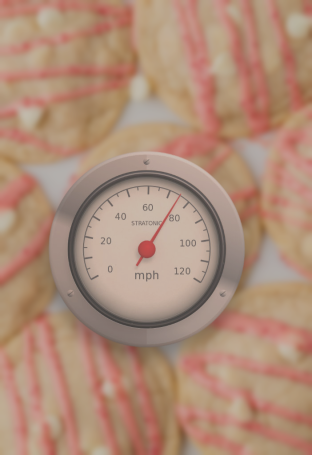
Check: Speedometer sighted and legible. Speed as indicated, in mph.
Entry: 75 mph
